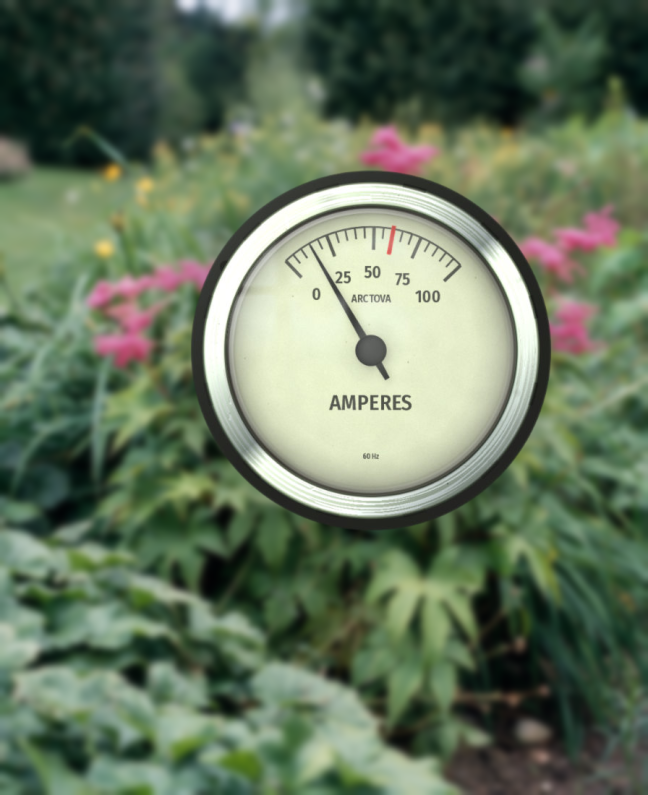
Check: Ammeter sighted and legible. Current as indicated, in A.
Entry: 15 A
